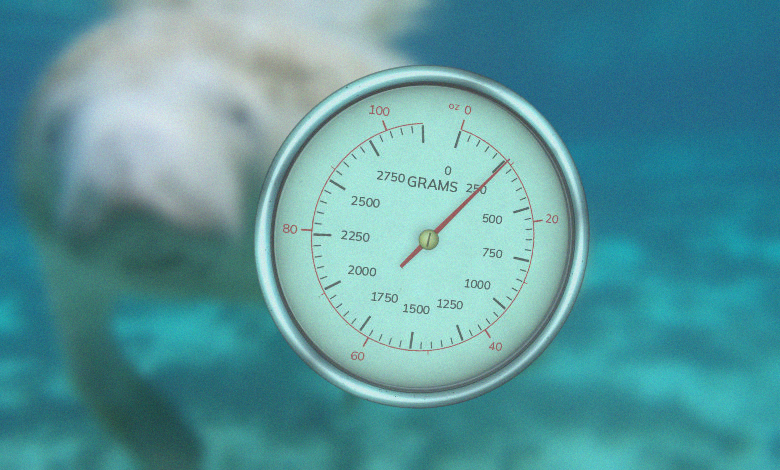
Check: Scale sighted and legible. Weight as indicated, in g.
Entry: 250 g
